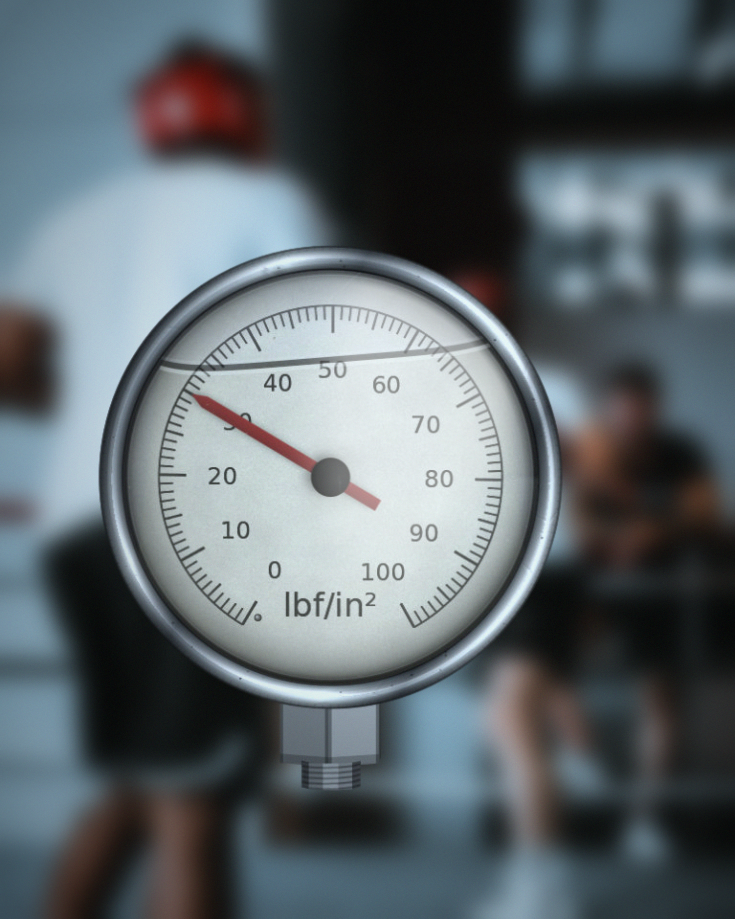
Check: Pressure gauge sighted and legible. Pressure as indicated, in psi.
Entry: 30 psi
